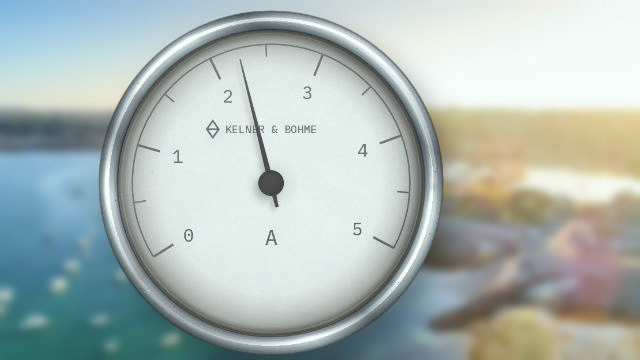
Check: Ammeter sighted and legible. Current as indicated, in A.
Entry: 2.25 A
